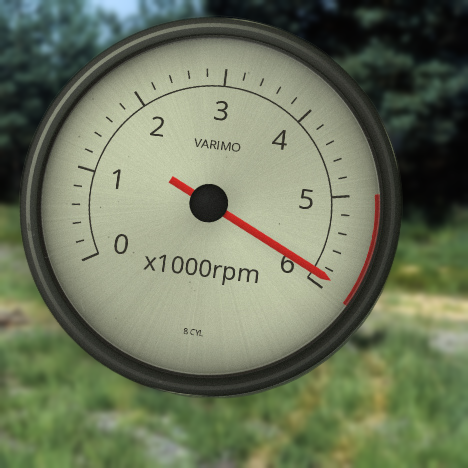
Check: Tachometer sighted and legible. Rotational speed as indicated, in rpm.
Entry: 5900 rpm
